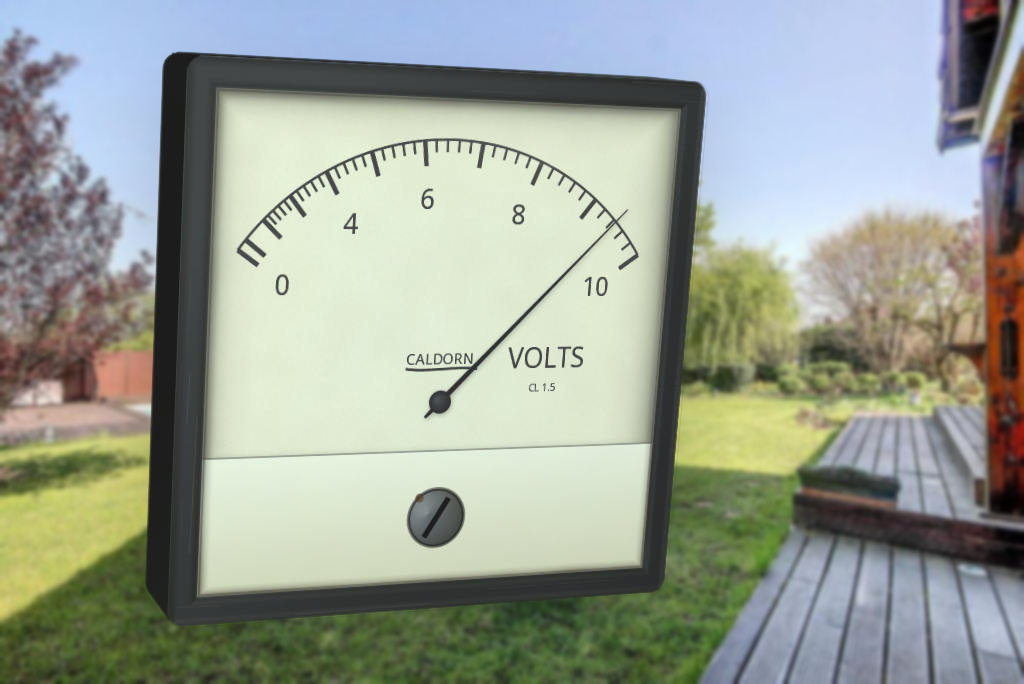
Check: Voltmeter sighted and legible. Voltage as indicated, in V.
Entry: 9.4 V
